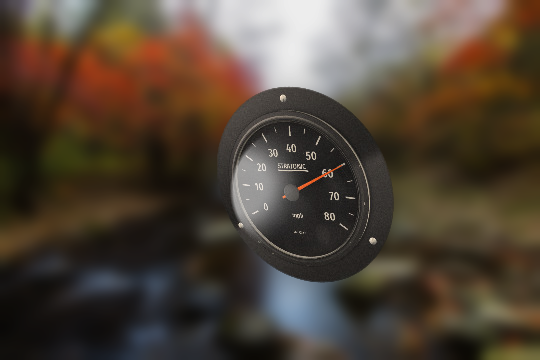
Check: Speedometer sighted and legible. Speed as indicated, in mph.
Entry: 60 mph
